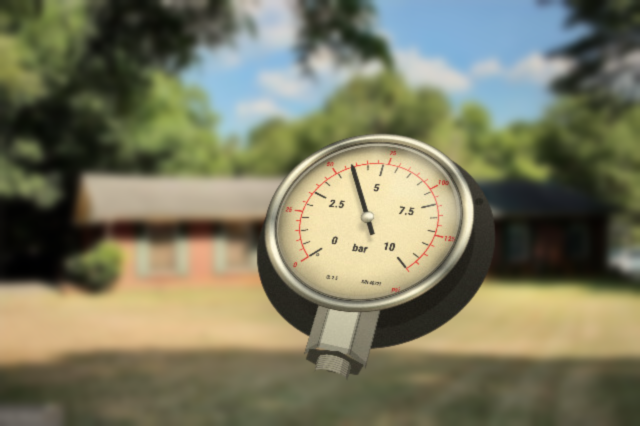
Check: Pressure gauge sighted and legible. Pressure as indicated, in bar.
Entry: 4 bar
